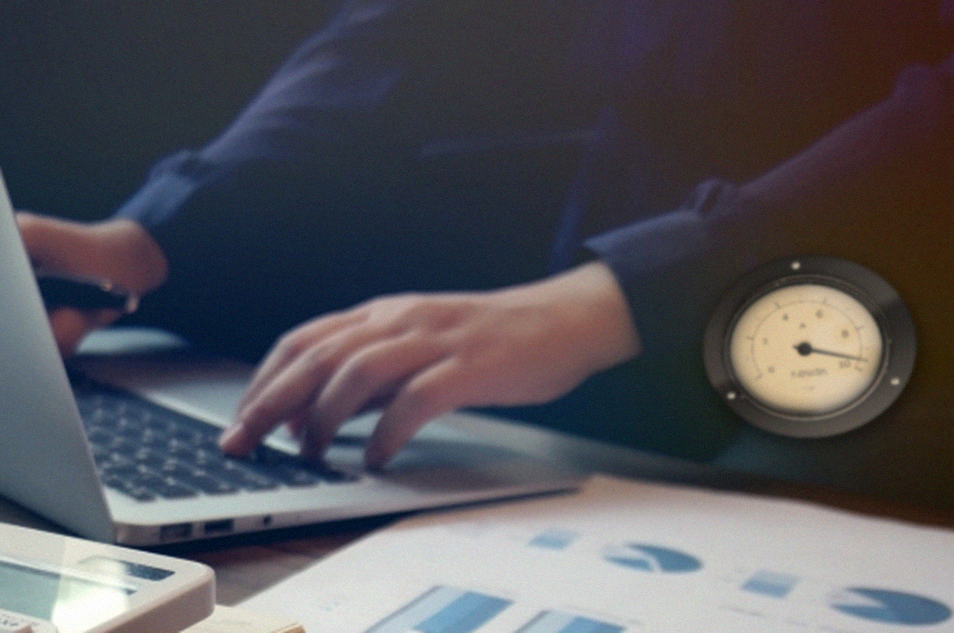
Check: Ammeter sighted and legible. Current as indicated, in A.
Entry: 9.5 A
